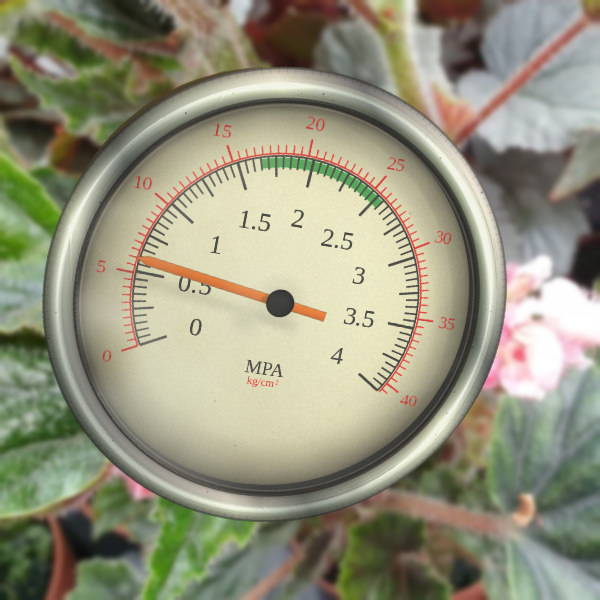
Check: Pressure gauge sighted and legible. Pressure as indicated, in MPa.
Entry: 0.6 MPa
